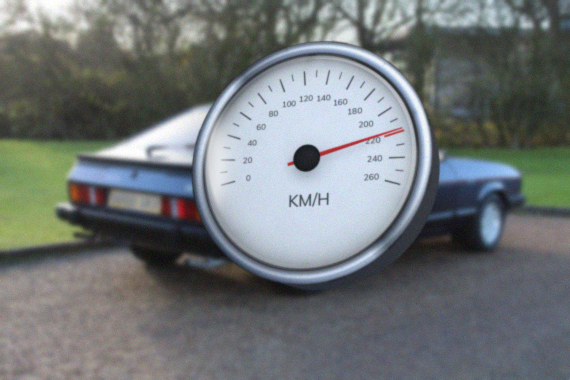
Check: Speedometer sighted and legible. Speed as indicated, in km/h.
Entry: 220 km/h
